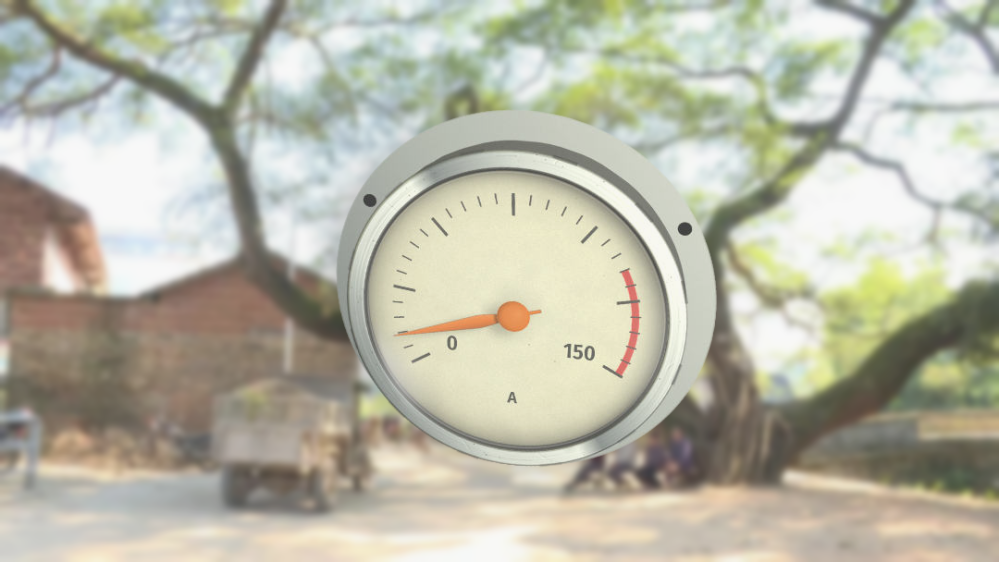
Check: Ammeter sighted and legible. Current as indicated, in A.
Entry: 10 A
